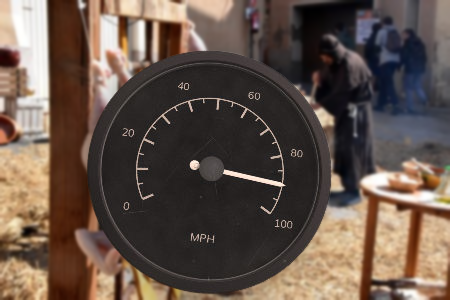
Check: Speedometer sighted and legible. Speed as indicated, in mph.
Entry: 90 mph
